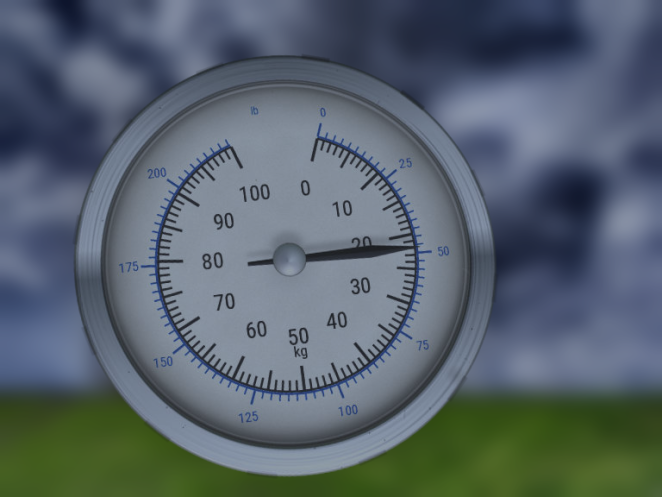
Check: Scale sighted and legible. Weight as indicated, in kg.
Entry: 22 kg
